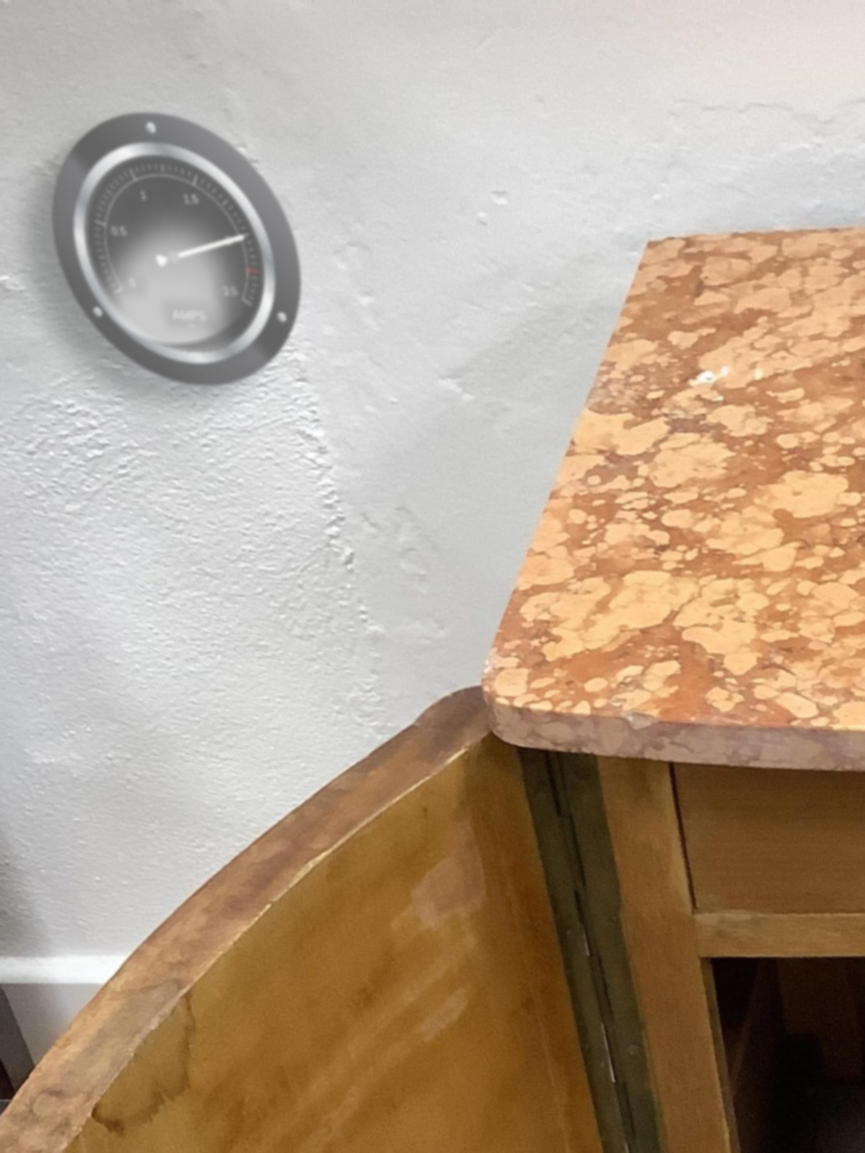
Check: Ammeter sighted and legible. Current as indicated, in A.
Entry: 2 A
